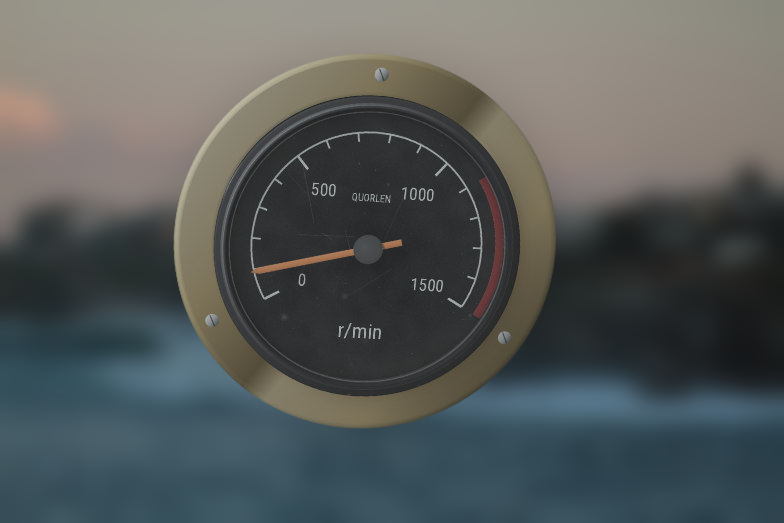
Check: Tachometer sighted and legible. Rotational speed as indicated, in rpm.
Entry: 100 rpm
